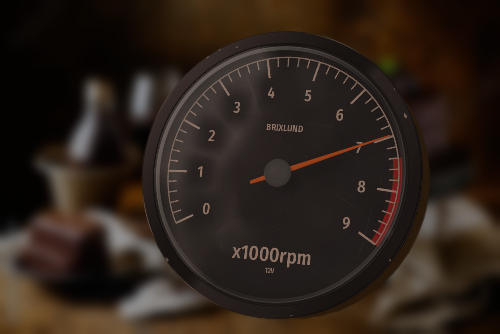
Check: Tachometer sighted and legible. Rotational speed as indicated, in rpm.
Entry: 7000 rpm
